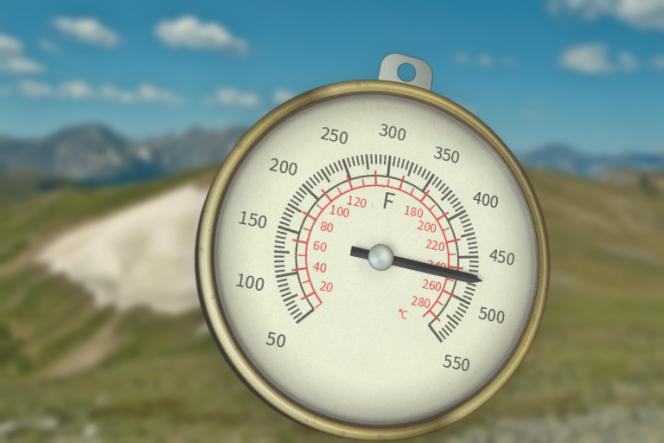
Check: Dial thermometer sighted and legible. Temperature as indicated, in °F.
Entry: 475 °F
